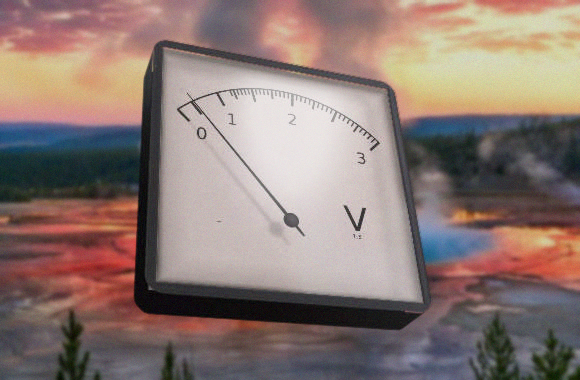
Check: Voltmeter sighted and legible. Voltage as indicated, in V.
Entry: 0.5 V
